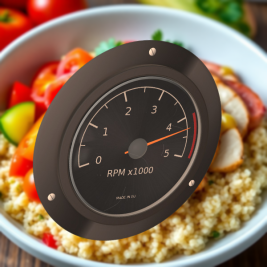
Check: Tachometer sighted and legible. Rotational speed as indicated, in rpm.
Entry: 4250 rpm
